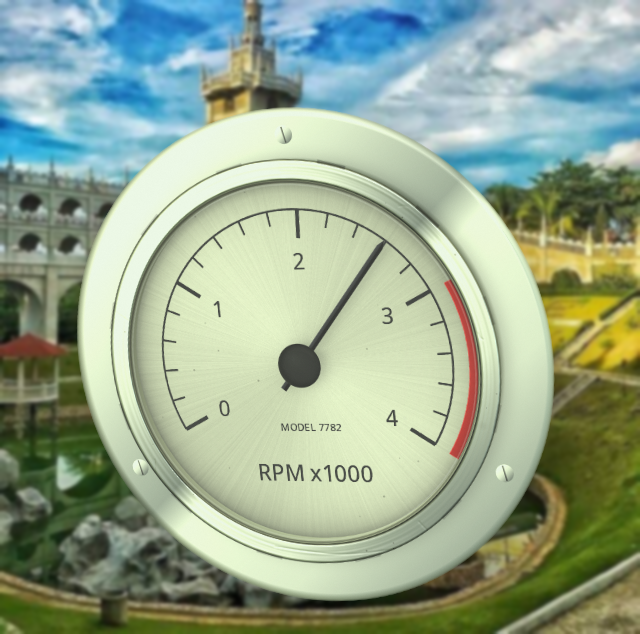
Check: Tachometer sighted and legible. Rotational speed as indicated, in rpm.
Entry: 2600 rpm
